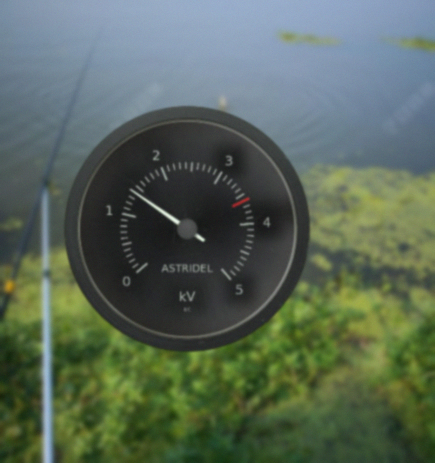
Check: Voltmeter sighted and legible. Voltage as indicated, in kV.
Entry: 1.4 kV
